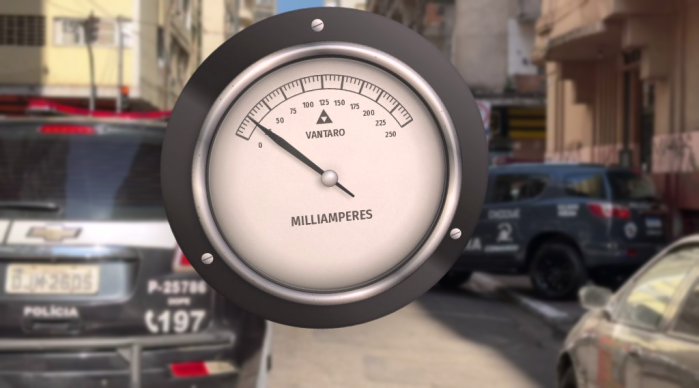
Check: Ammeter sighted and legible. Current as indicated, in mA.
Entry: 25 mA
